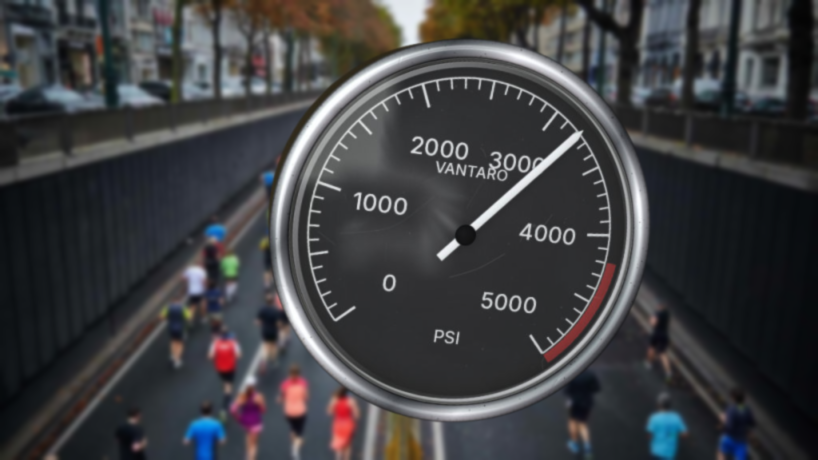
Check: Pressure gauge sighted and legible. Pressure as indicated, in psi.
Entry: 3200 psi
